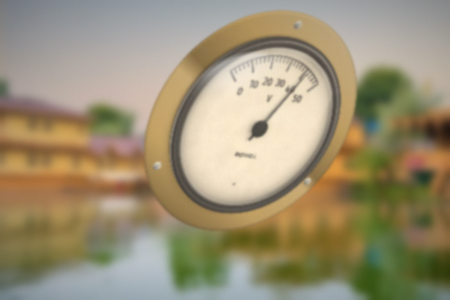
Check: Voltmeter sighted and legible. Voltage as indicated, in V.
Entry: 40 V
